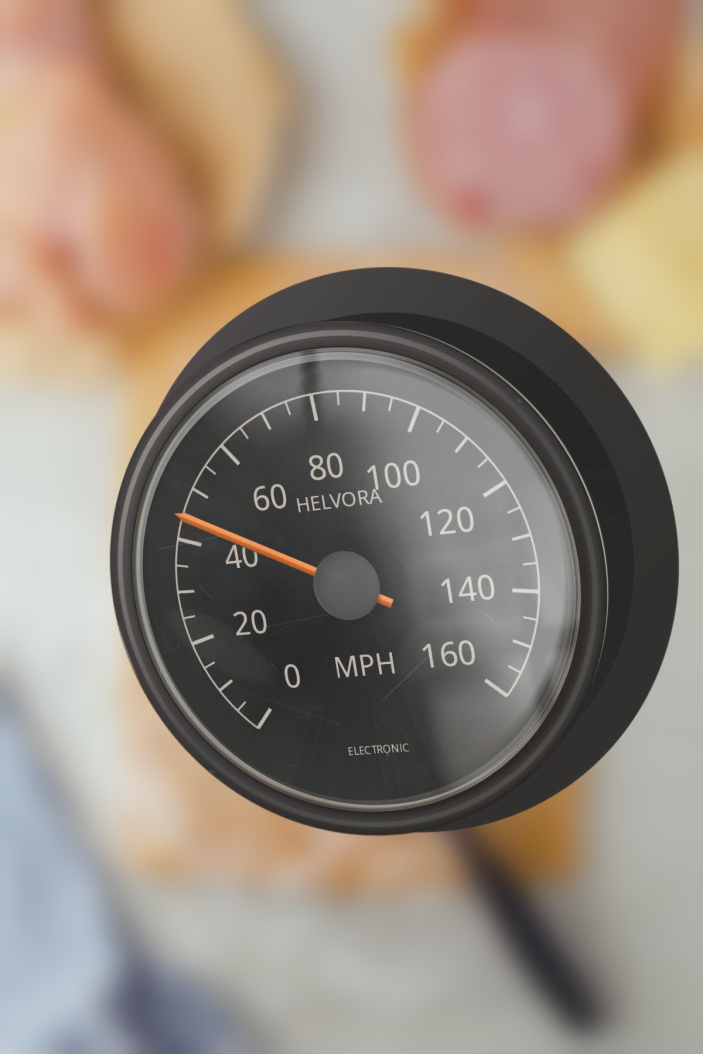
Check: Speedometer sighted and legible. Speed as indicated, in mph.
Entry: 45 mph
